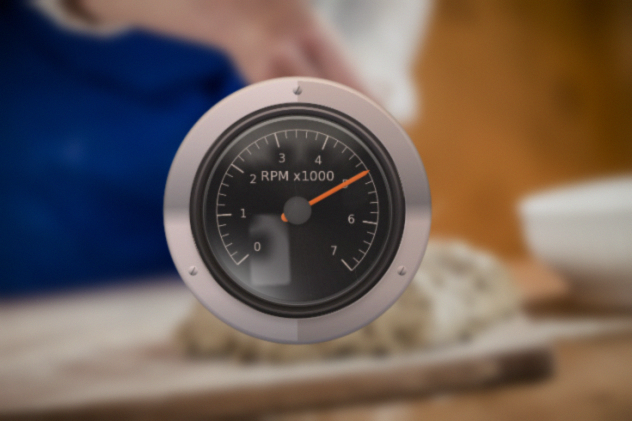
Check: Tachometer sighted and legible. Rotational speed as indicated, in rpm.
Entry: 5000 rpm
